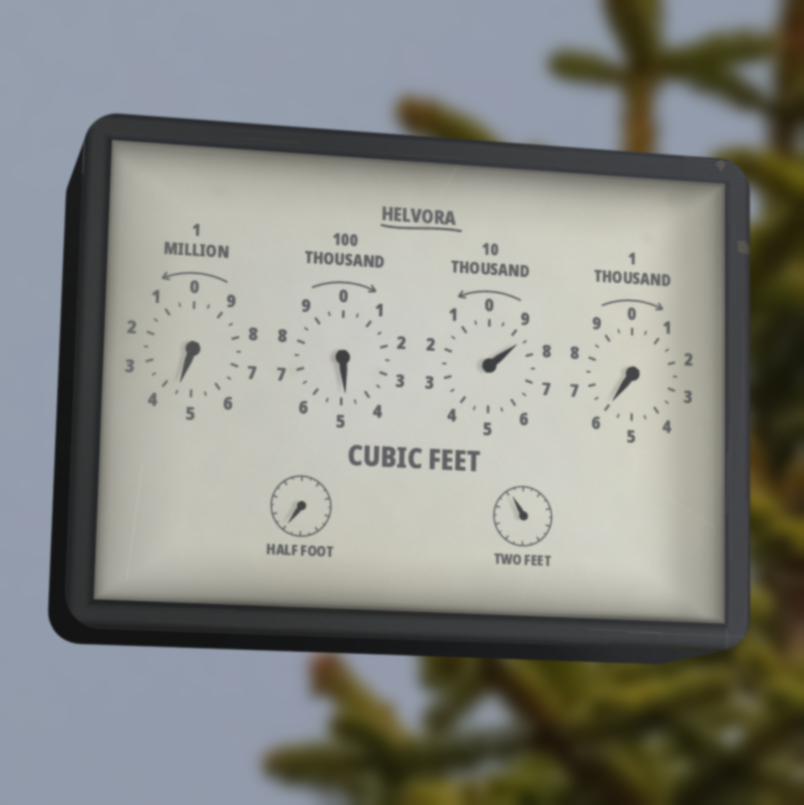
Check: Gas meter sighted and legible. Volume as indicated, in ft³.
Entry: 448600 ft³
